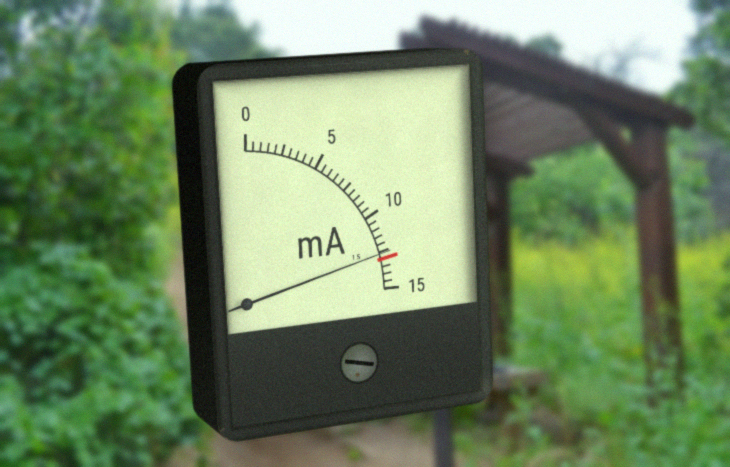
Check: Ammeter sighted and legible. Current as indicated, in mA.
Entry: 12.5 mA
